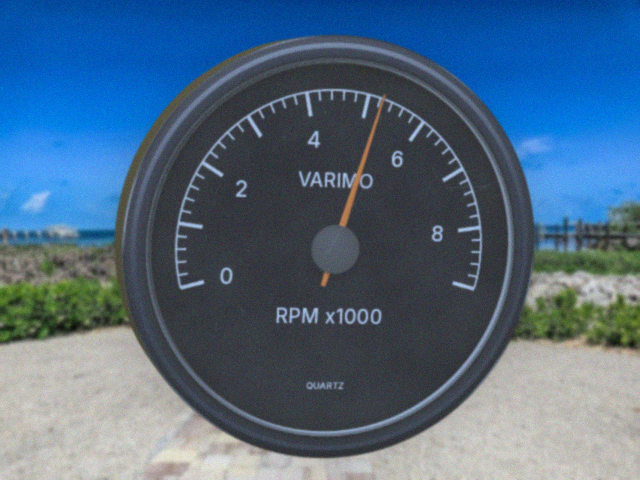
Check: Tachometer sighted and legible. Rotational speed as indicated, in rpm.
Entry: 5200 rpm
